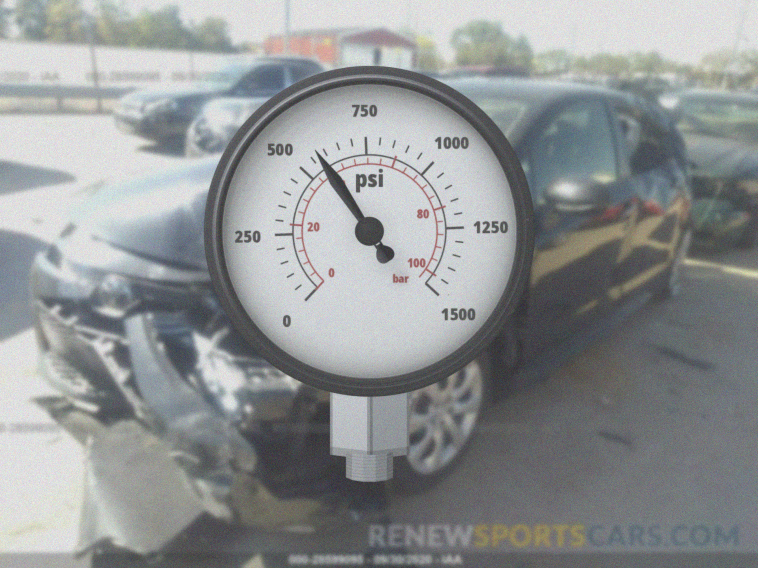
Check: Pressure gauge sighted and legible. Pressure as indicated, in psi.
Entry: 575 psi
